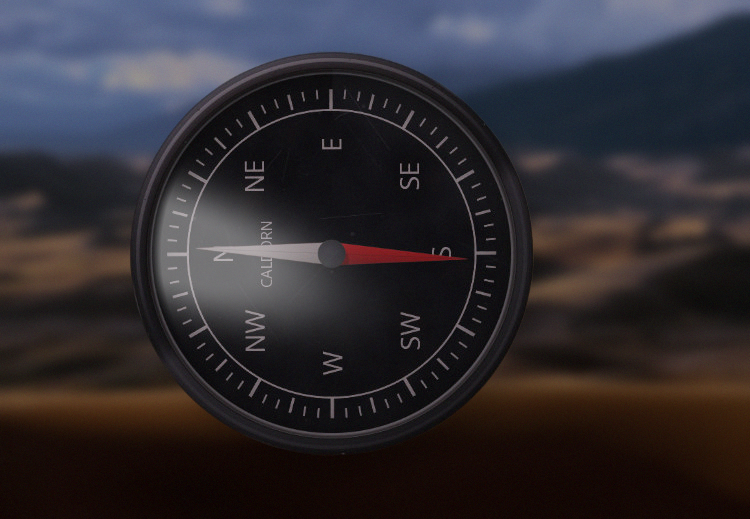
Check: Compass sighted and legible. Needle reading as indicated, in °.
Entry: 182.5 °
